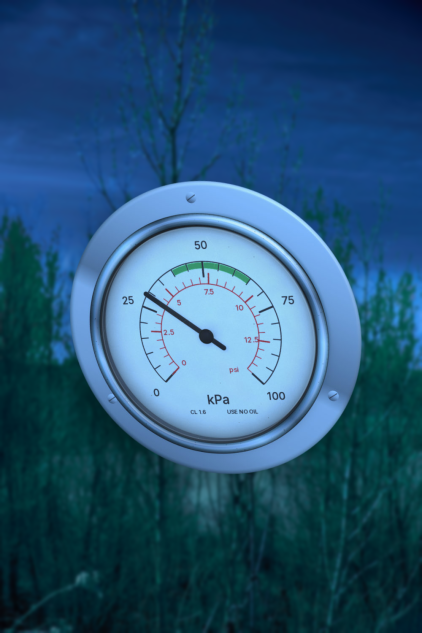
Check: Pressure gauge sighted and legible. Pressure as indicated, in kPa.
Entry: 30 kPa
